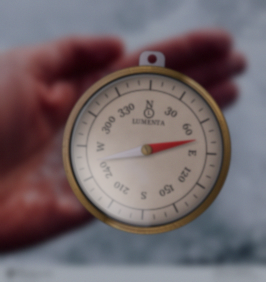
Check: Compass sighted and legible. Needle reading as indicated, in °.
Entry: 75 °
